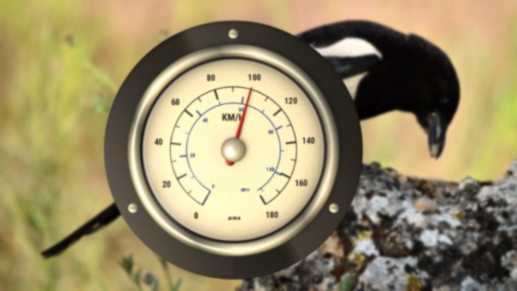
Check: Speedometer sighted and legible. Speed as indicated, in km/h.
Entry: 100 km/h
